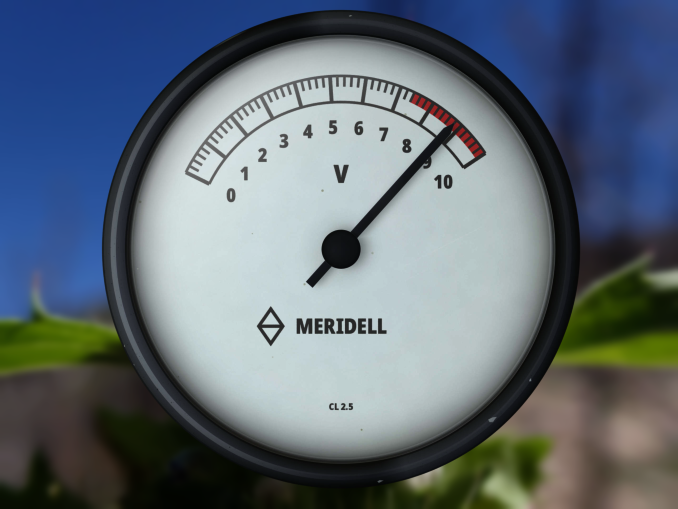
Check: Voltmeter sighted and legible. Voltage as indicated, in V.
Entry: 8.8 V
